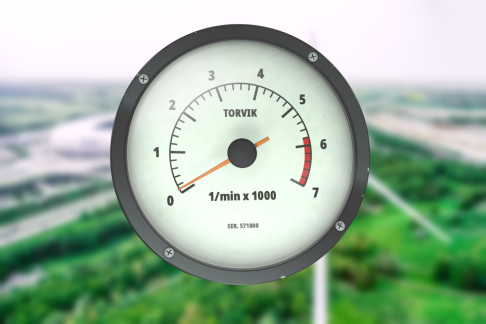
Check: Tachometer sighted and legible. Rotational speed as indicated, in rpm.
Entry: 100 rpm
